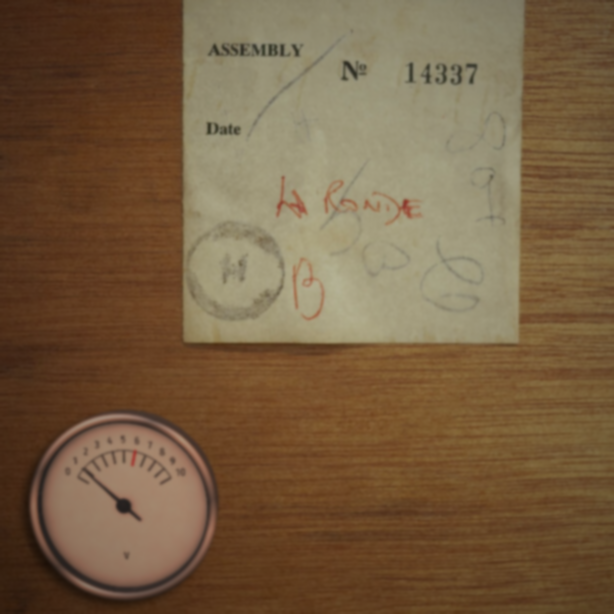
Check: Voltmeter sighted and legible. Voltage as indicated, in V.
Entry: 1 V
